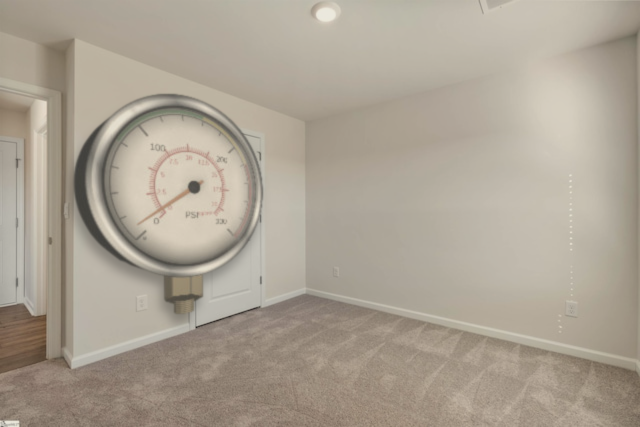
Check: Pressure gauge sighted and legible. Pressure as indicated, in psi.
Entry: 10 psi
